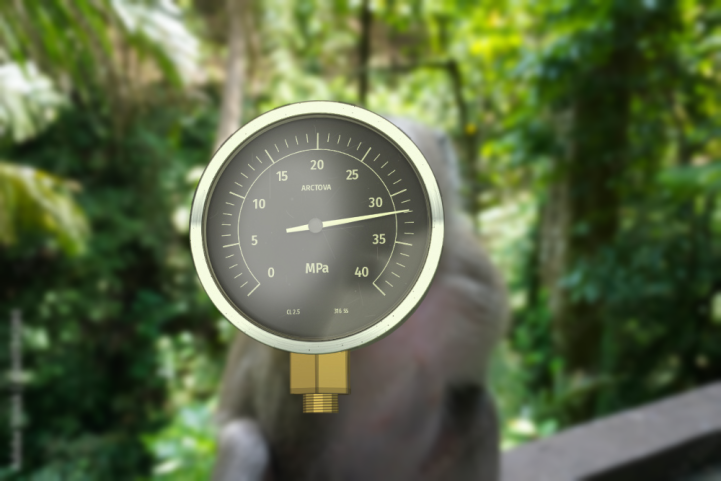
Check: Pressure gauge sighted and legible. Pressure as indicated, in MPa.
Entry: 32 MPa
